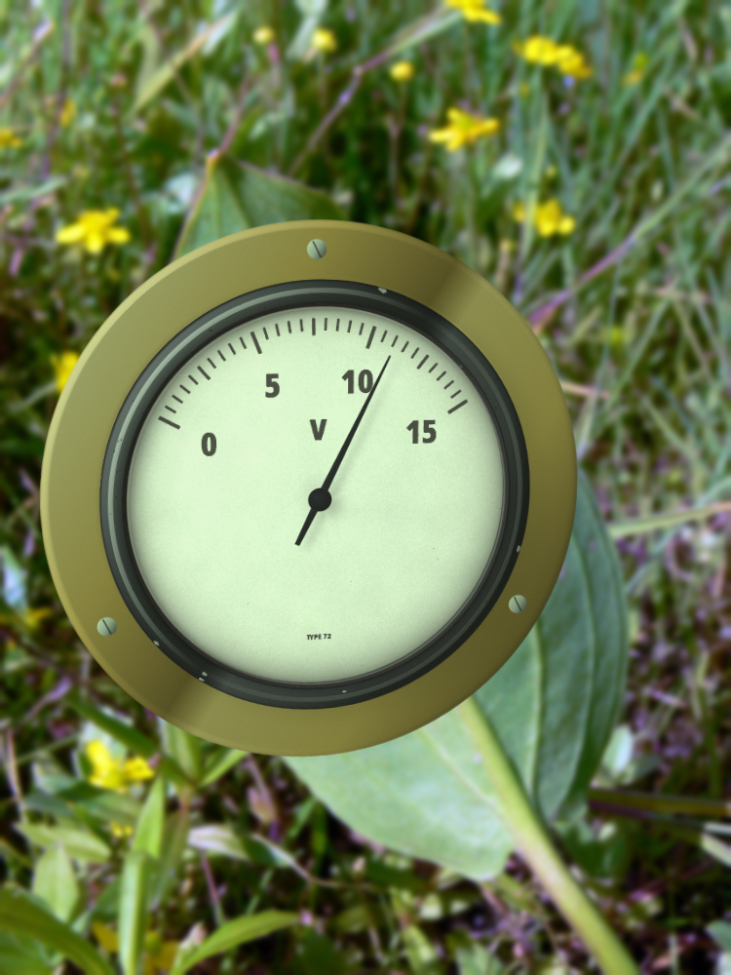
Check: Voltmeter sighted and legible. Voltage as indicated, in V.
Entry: 11 V
